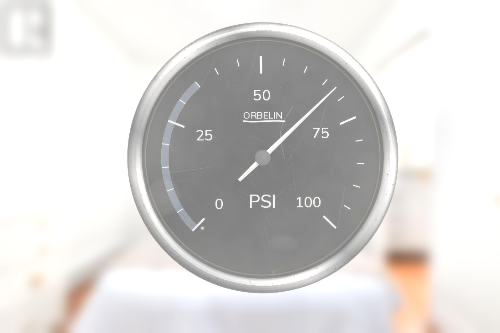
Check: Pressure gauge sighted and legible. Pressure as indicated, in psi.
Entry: 67.5 psi
